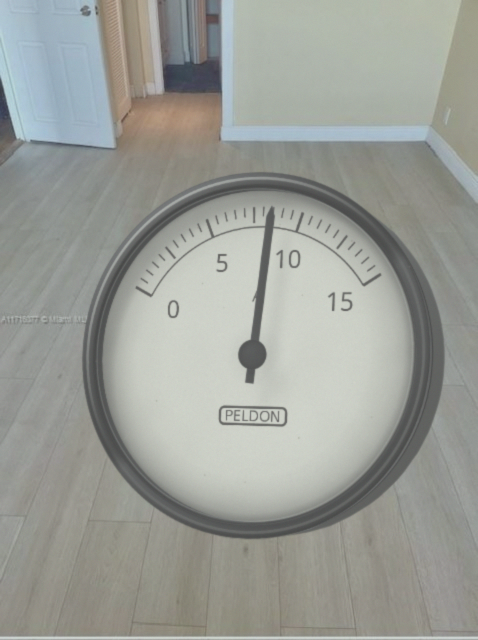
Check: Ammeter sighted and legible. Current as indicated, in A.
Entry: 8.5 A
